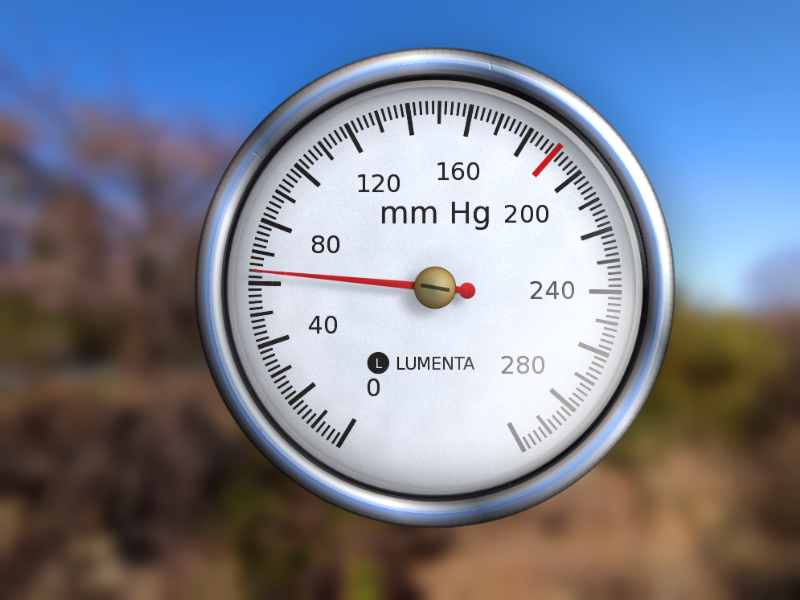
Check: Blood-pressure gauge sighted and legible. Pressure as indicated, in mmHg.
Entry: 64 mmHg
